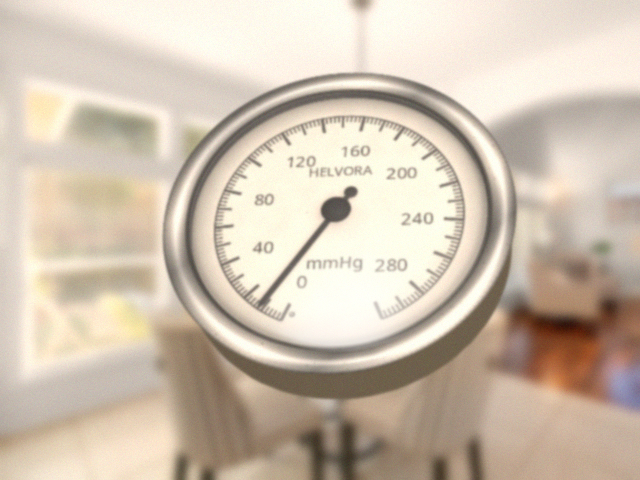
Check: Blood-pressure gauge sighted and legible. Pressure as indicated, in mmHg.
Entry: 10 mmHg
